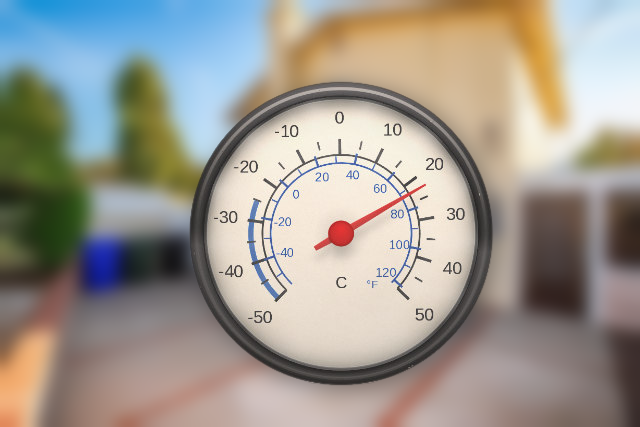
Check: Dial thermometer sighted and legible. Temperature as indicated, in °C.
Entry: 22.5 °C
